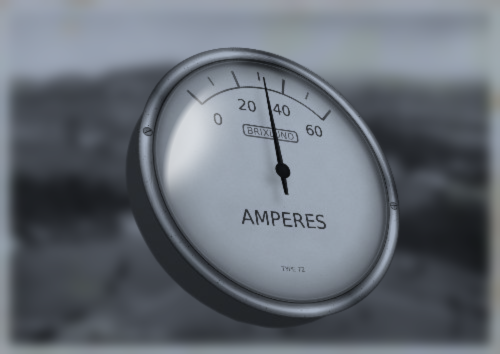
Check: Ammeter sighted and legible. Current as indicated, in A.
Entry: 30 A
